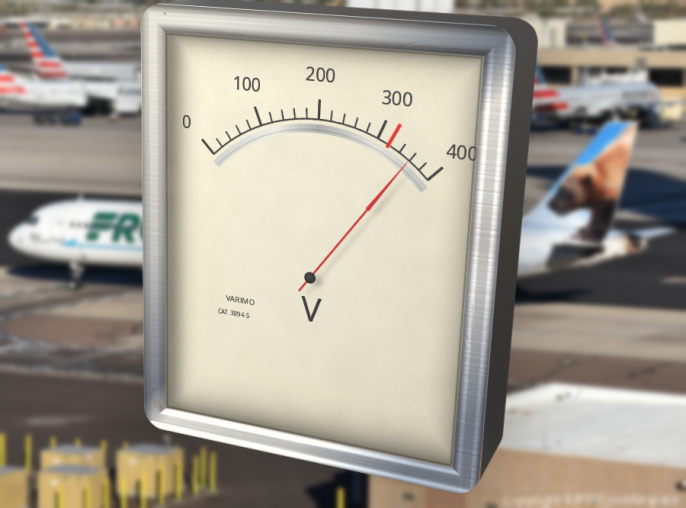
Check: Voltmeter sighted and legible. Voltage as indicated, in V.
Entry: 360 V
